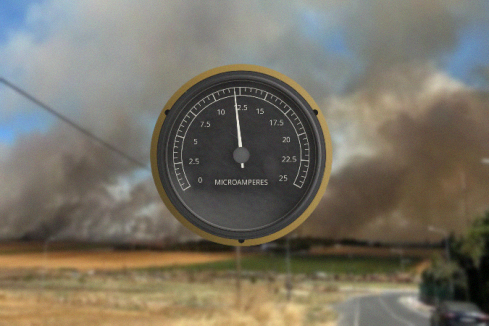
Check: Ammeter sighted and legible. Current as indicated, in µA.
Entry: 12 µA
